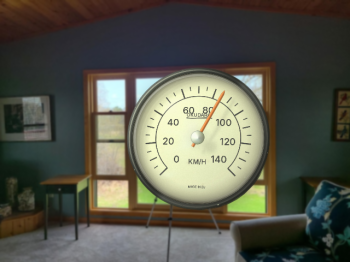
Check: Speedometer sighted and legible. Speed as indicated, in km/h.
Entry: 85 km/h
